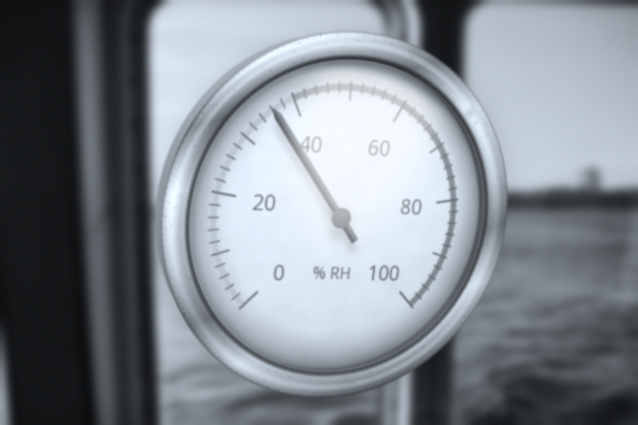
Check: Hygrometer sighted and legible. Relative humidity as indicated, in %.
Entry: 36 %
